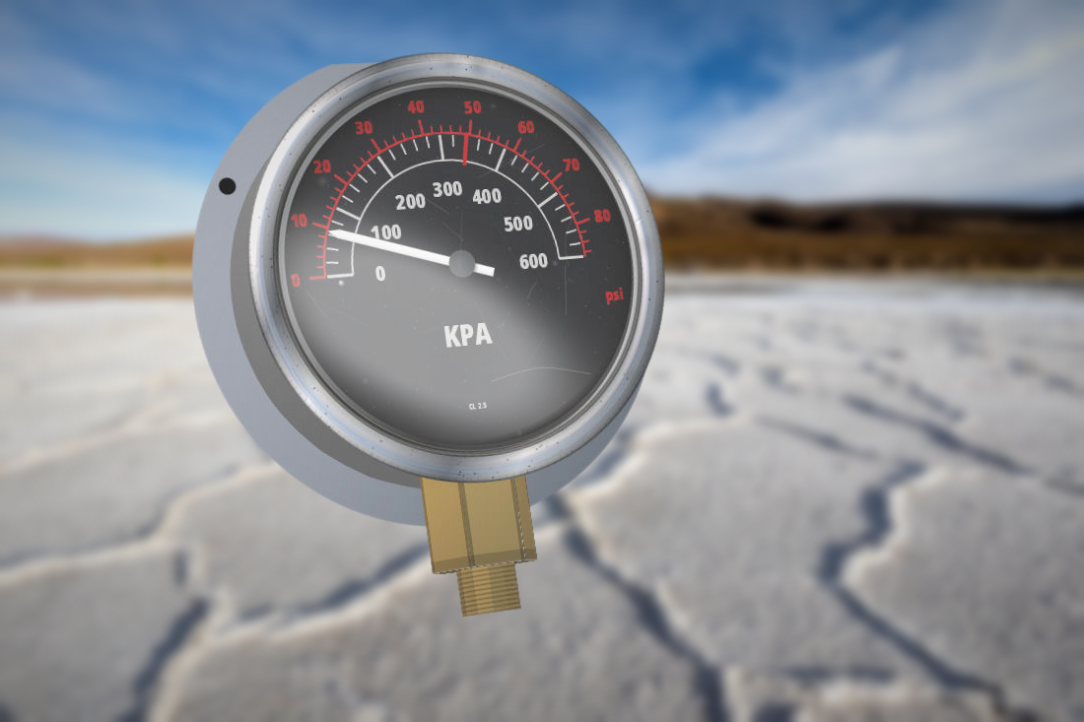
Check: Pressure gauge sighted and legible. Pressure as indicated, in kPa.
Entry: 60 kPa
